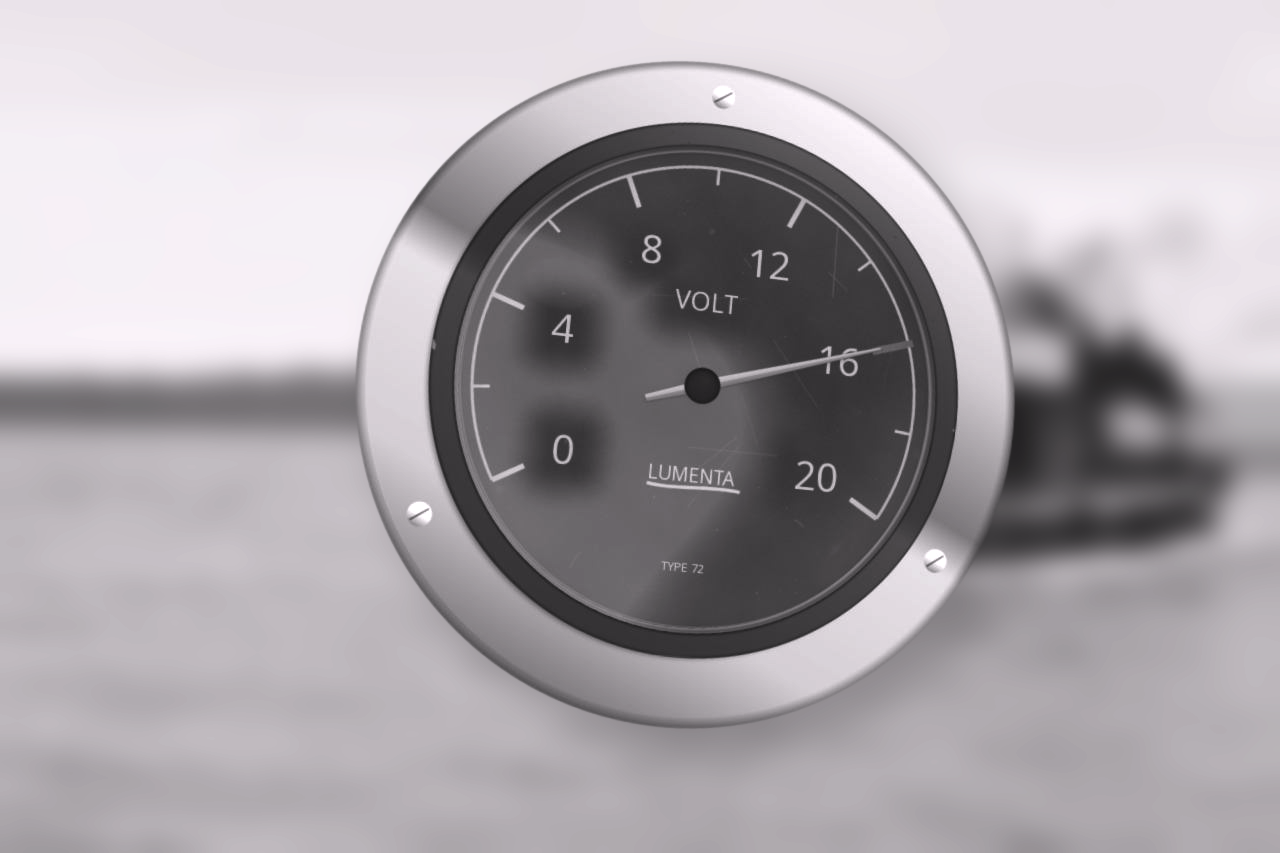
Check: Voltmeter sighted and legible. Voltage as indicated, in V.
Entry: 16 V
